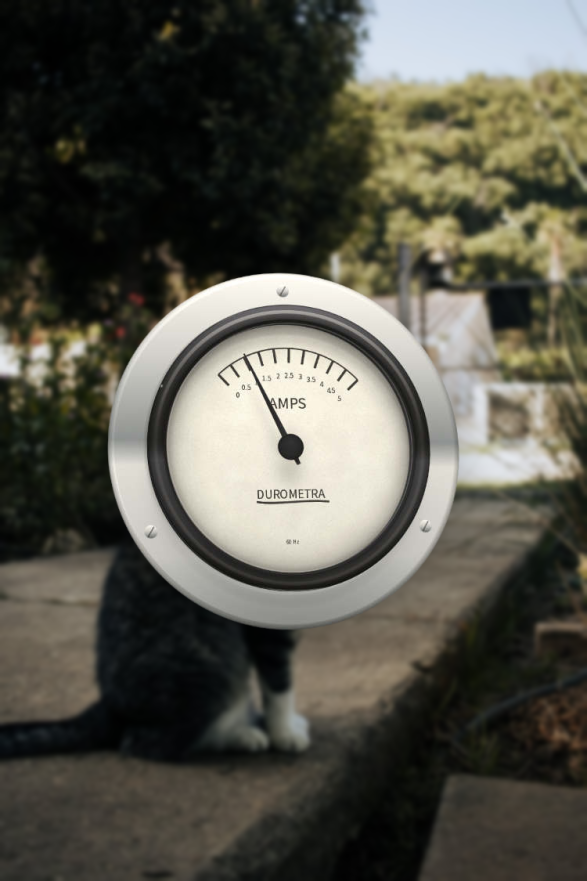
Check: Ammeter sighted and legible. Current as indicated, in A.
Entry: 1 A
